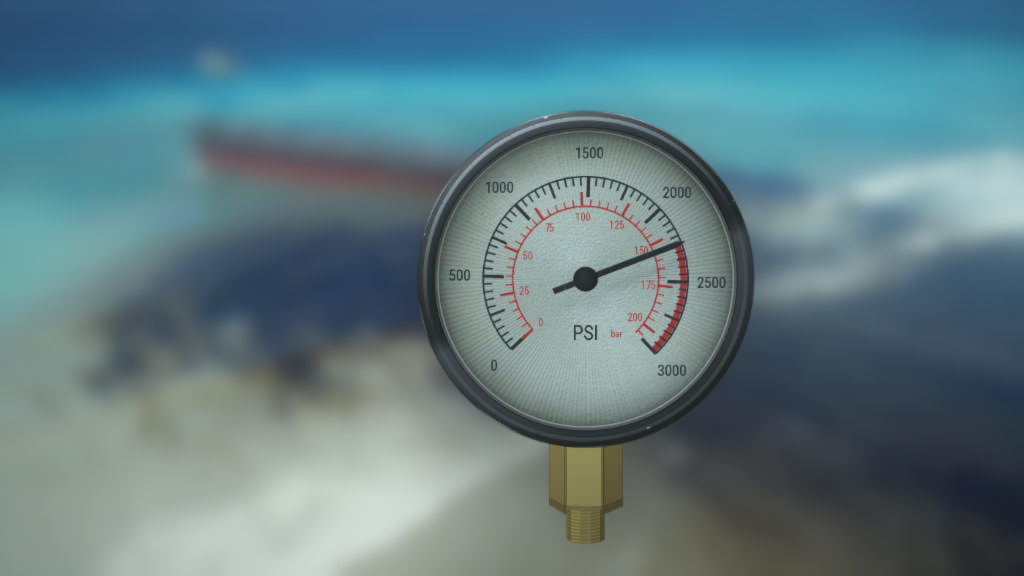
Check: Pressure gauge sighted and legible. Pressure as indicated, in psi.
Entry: 2250 psi
